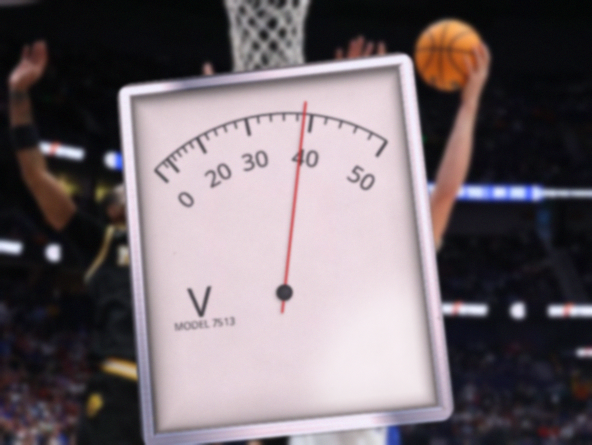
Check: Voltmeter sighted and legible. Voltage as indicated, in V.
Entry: 39 V
